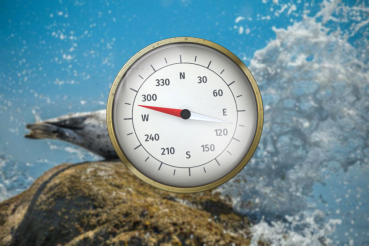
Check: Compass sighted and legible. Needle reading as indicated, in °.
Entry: 285 °
